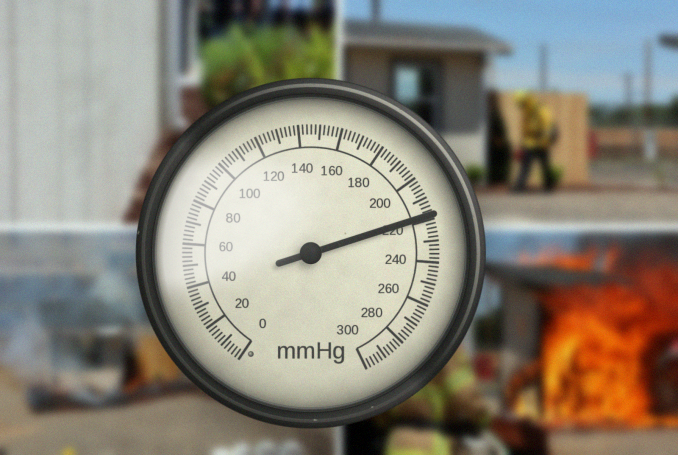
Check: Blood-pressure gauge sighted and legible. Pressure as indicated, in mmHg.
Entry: 218 mmHg
